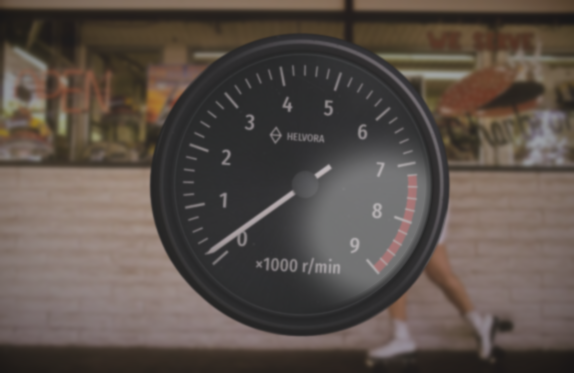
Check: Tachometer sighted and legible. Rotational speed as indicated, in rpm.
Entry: 200 rpm
